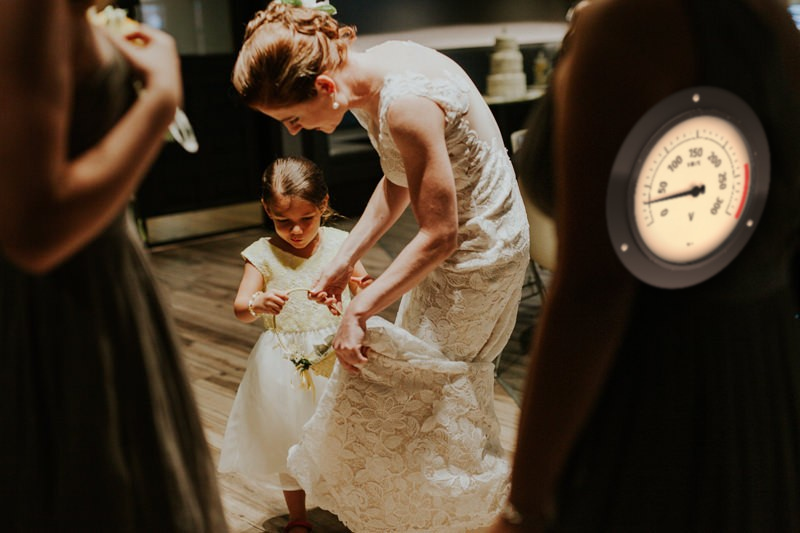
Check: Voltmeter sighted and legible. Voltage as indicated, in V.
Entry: 30 V
